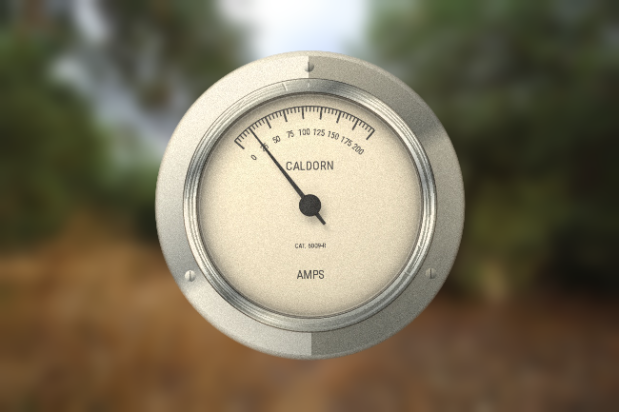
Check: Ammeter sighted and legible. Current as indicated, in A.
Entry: 25 A
